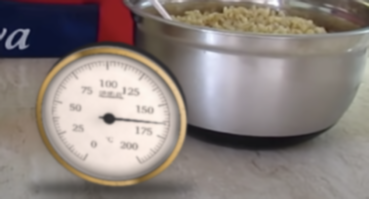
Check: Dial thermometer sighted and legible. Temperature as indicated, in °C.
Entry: 162.5 °C
